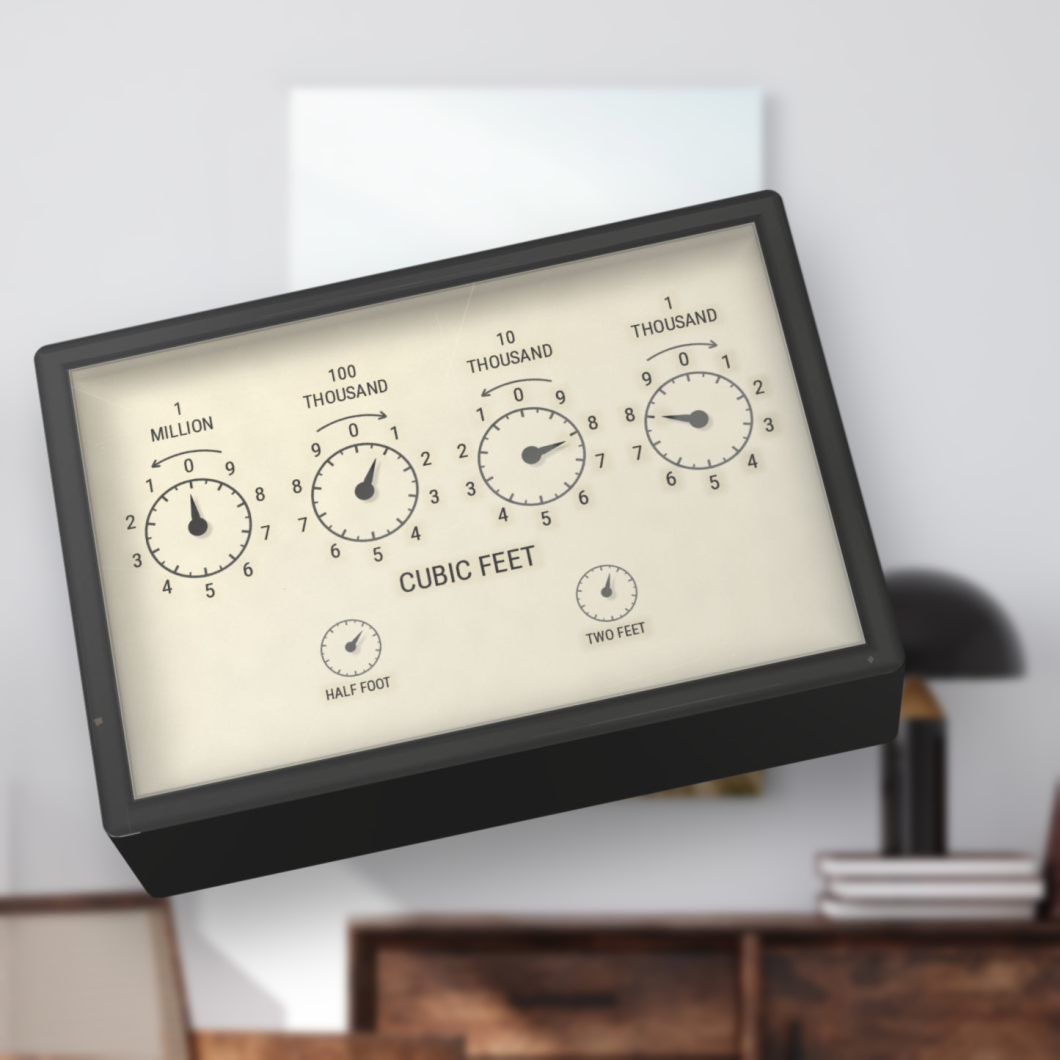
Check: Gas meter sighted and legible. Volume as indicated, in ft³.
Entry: 7800 ft³
